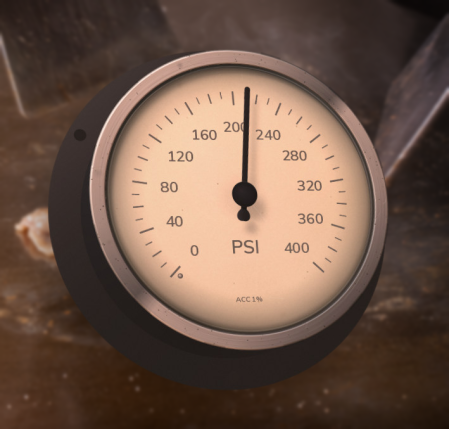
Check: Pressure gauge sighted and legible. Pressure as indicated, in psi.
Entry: 210 psi
